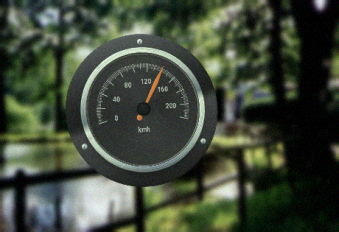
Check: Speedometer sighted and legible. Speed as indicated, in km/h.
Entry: 140 km/h
